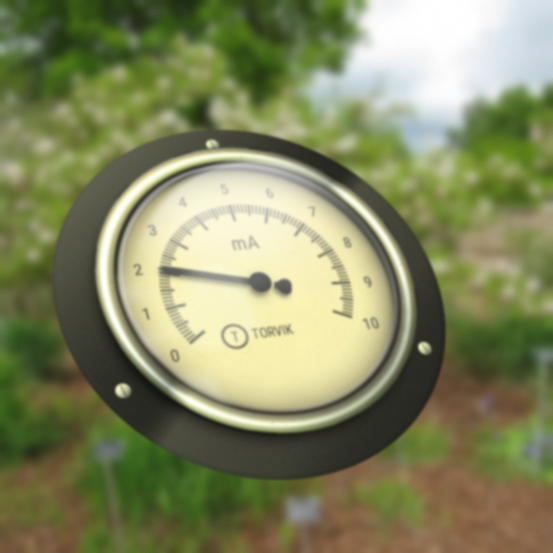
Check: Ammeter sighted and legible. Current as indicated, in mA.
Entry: 2 mA
